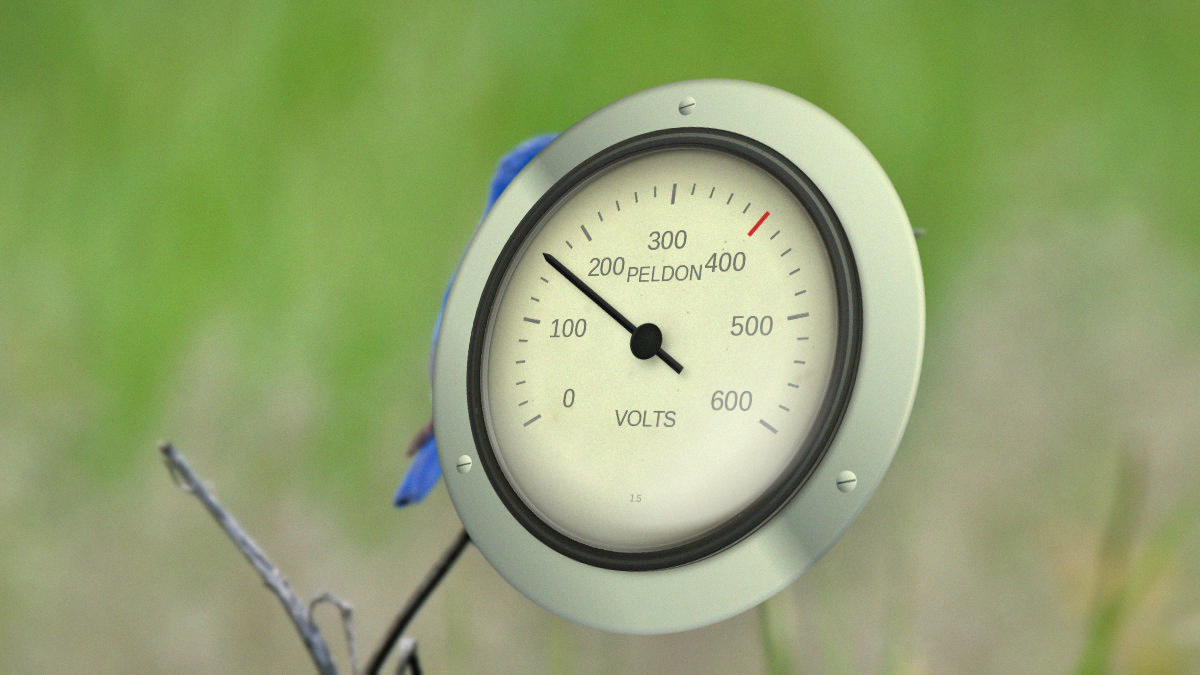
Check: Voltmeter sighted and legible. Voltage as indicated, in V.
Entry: 160 V
